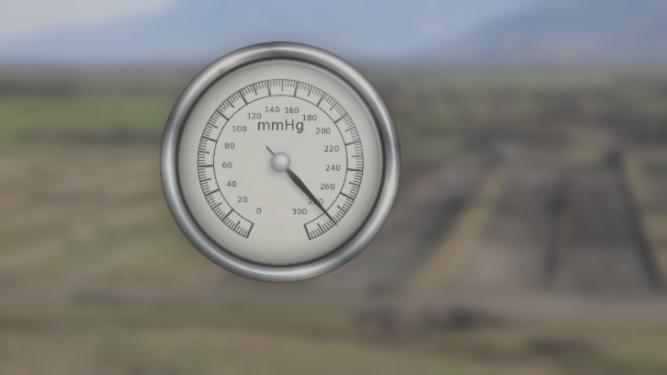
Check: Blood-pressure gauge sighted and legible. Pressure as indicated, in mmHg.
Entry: 280 mmHg
